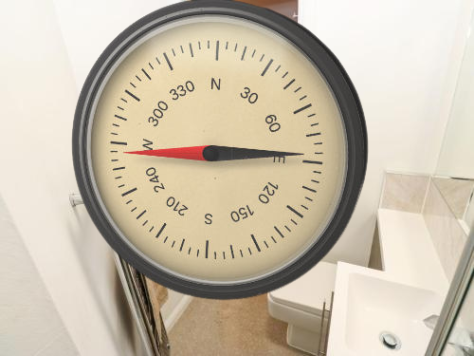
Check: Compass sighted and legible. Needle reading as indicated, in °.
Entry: 265 °
